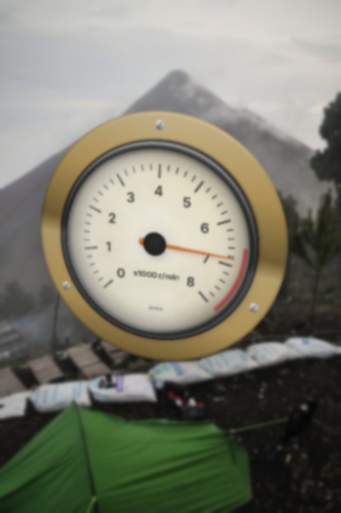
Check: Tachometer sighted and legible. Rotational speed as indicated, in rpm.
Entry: 6800 rpm
